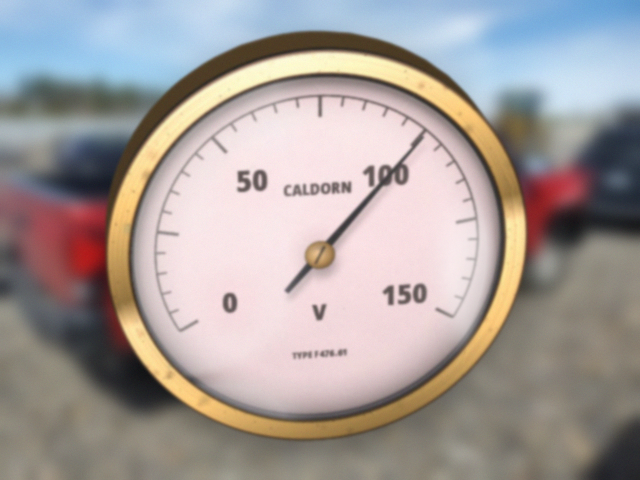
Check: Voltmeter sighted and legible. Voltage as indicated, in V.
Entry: 100 V
